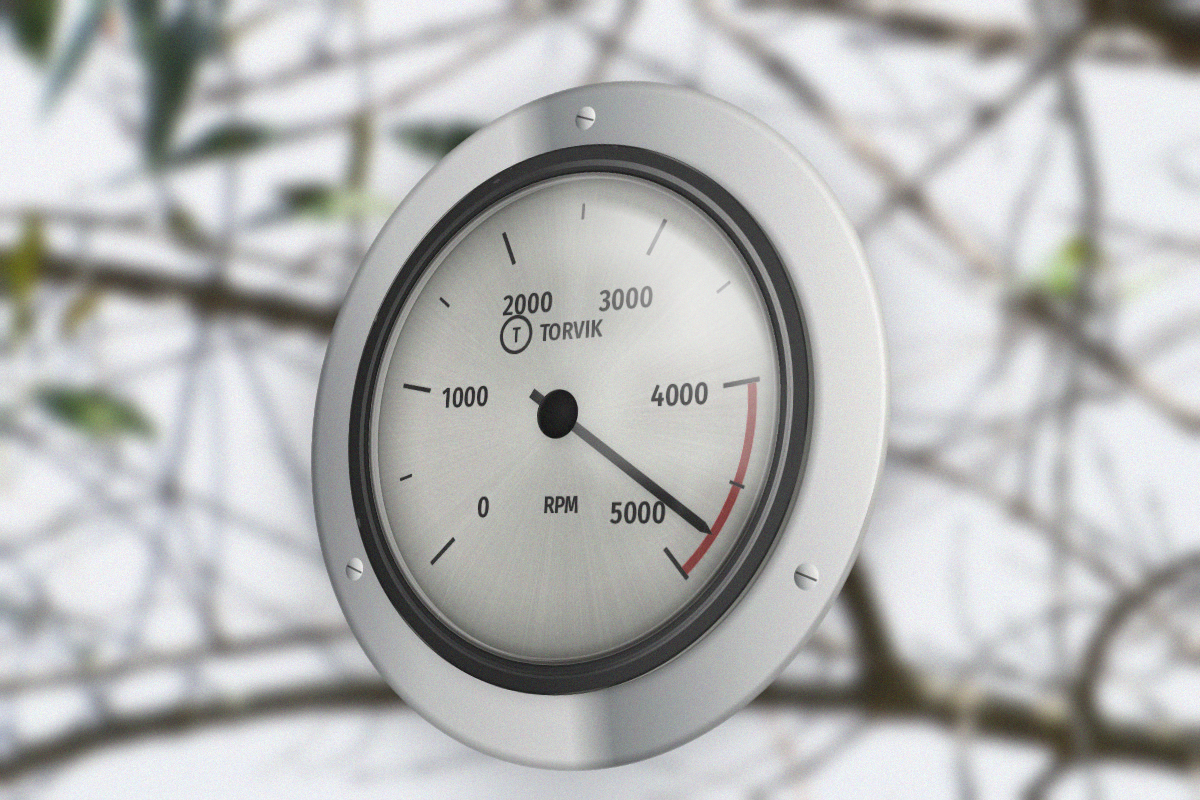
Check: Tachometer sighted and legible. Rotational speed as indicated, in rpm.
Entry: 4750 rpm
